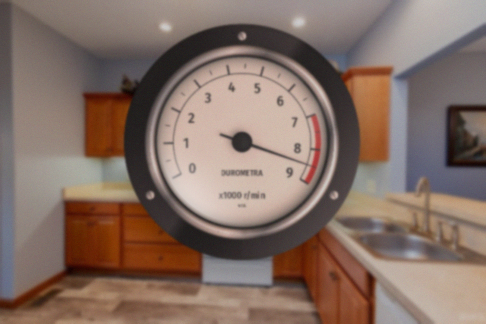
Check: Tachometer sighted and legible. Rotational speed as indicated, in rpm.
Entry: 8500 rpm
